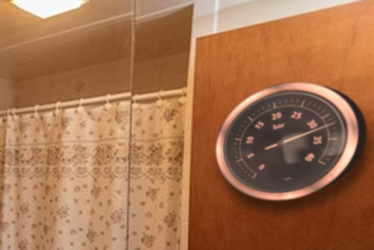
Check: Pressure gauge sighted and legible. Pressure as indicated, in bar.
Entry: 32 bar
